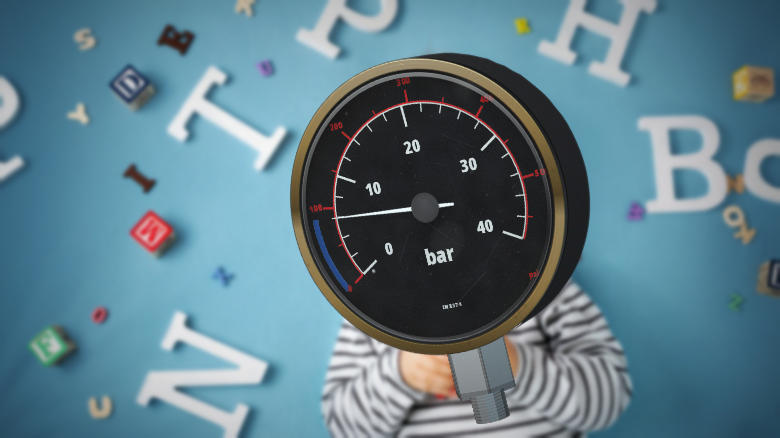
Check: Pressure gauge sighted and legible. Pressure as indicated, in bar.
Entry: 6 bar
